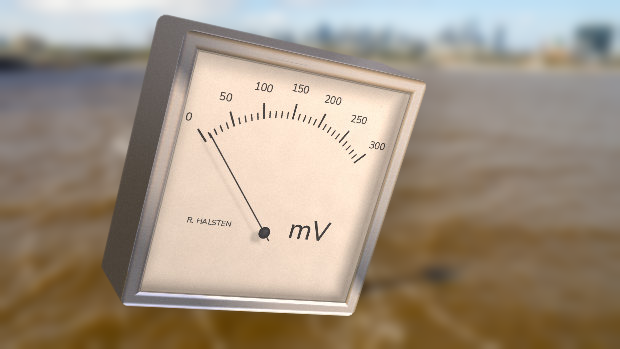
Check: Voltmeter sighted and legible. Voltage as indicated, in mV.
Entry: 10 mV
